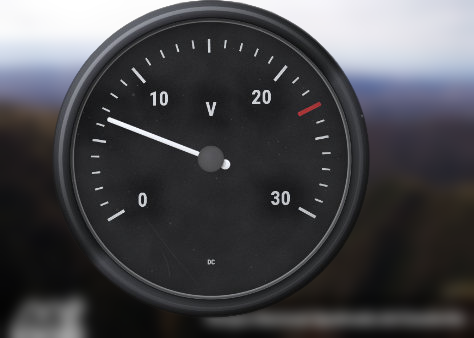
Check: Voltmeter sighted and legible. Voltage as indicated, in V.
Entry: 6.5 V
